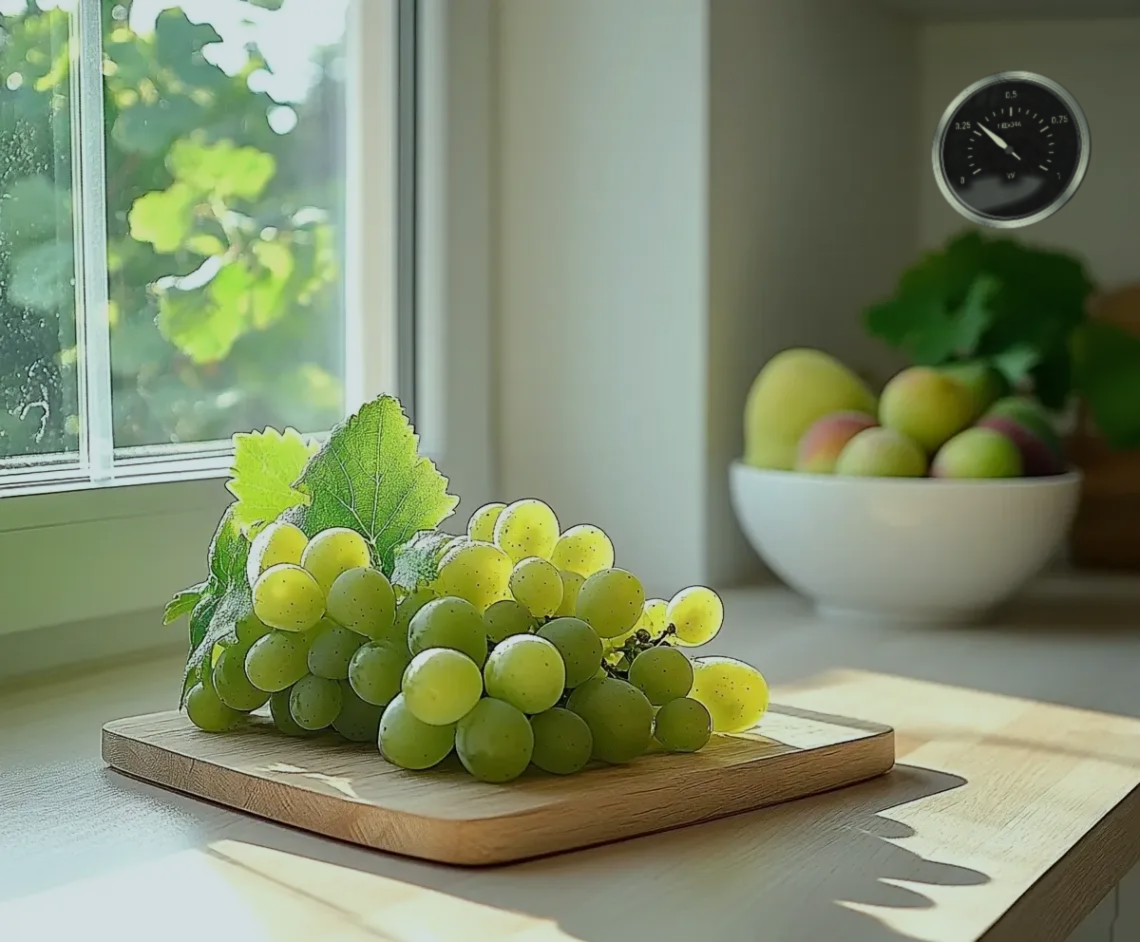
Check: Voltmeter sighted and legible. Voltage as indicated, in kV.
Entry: 0.3 kV
